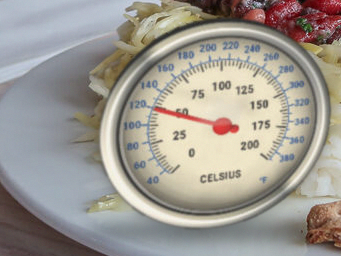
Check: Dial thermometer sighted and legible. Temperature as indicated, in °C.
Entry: 50 °C
